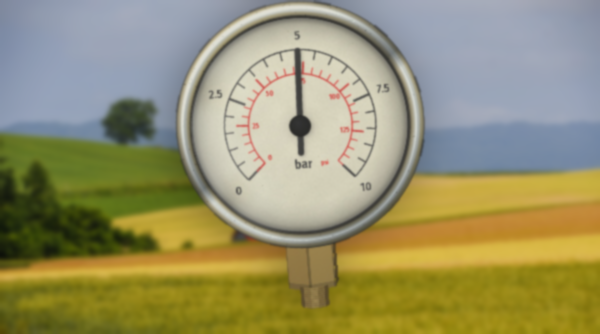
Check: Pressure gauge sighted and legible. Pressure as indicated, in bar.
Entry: 5 bar
